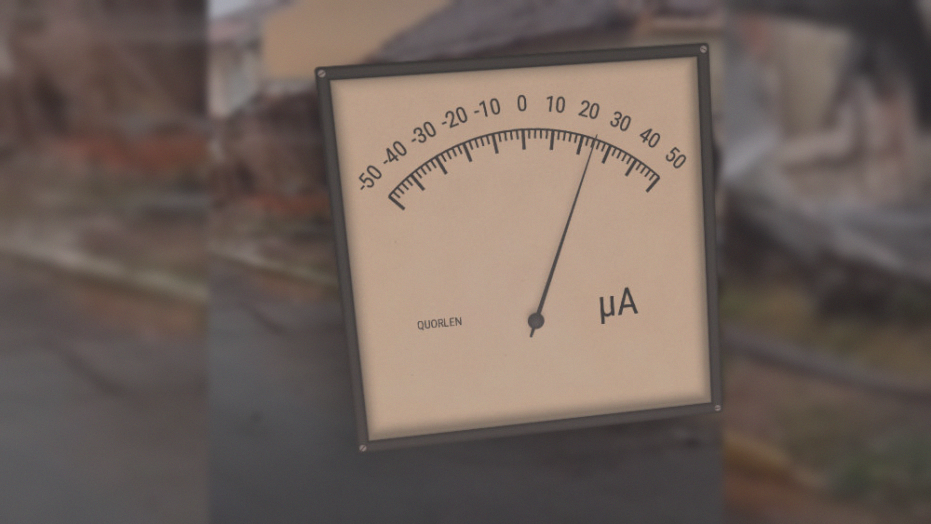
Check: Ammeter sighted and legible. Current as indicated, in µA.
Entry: 24 µA
